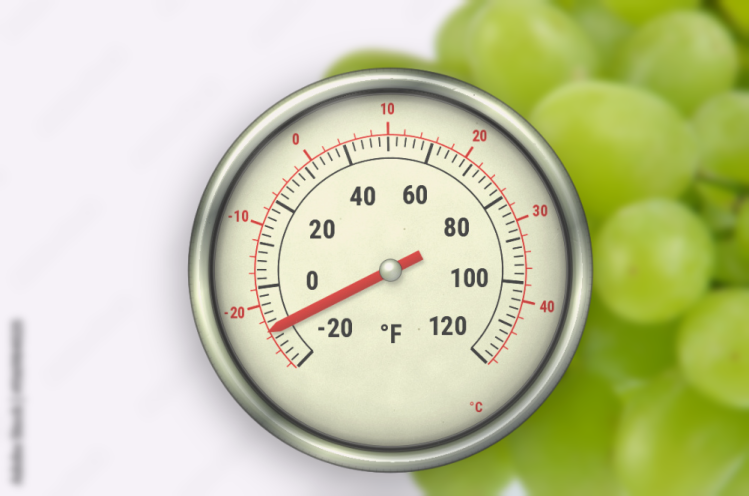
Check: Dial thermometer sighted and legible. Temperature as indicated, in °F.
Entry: -10 °F
